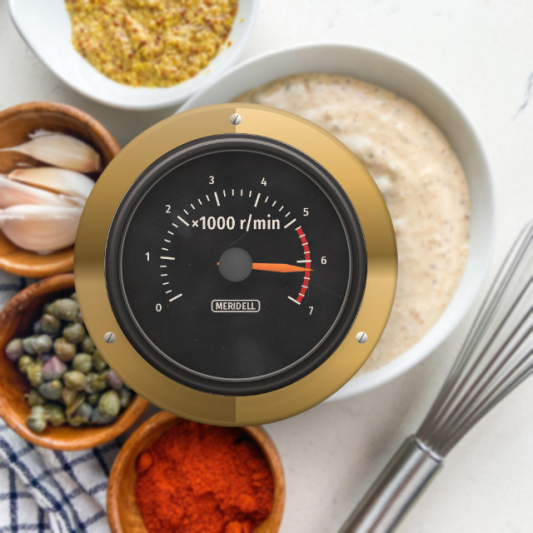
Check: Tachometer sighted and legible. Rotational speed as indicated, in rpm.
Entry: 6200 rpm
